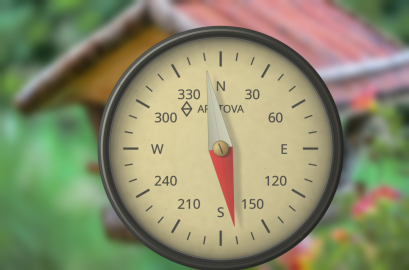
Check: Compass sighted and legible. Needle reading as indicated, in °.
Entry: 170 °
